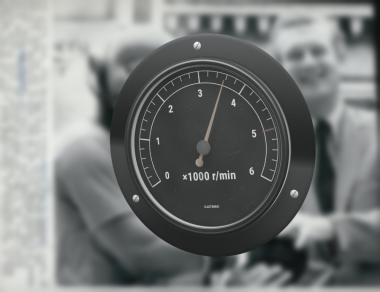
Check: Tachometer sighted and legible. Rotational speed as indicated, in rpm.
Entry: 3600 rpm
